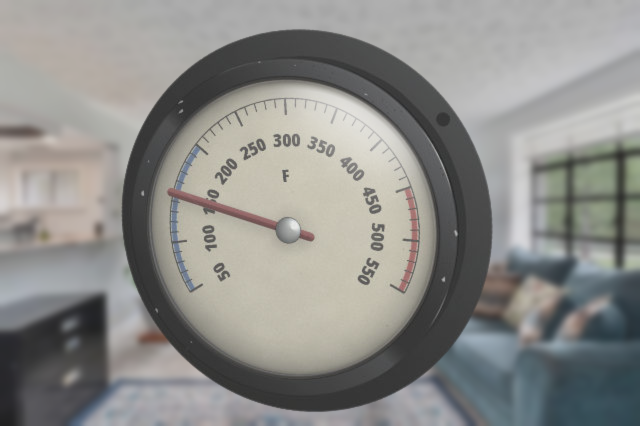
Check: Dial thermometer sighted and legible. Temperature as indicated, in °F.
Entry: 150 °F
